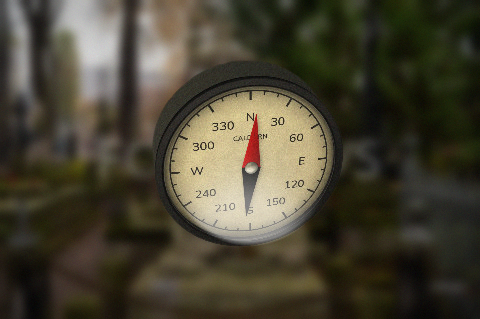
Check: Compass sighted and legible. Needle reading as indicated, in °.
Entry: 5 °
